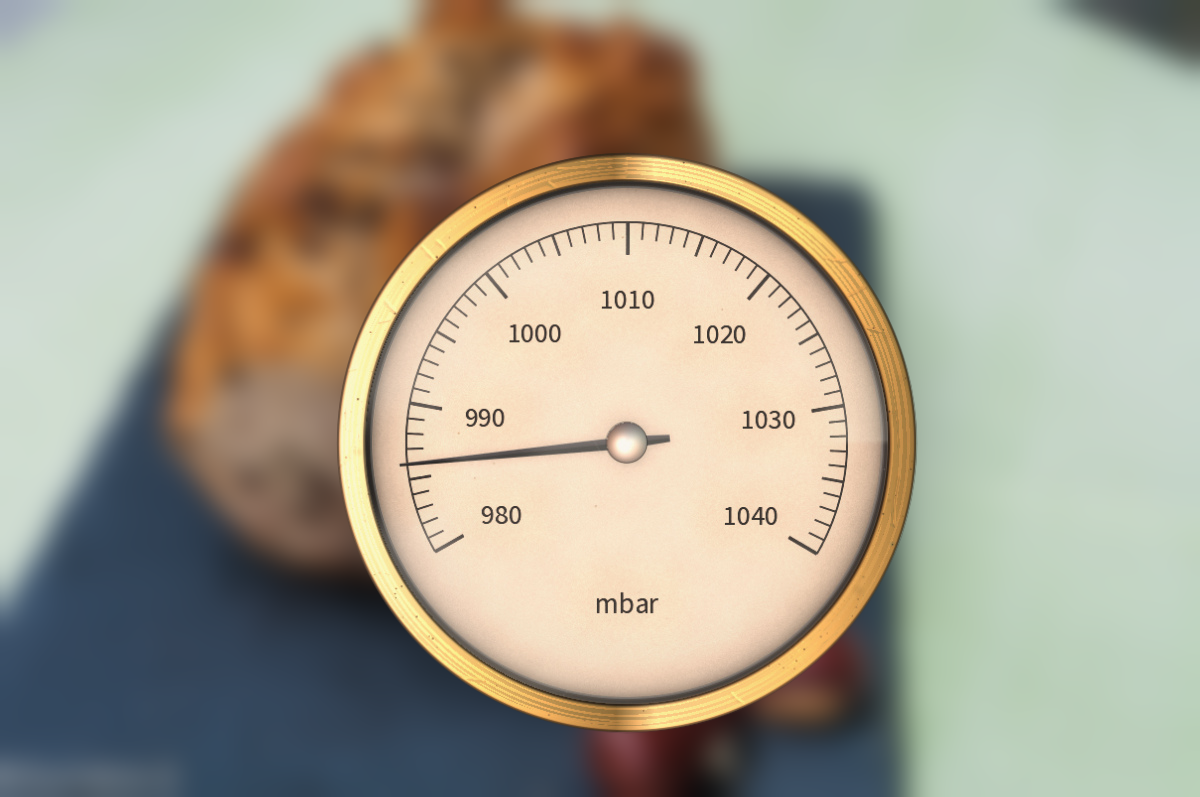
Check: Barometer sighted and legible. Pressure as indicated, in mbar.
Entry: 986 mbar
